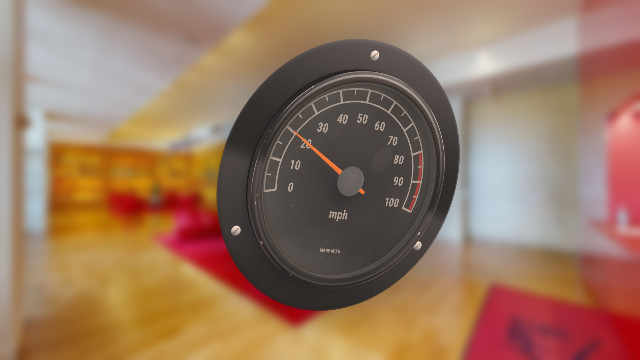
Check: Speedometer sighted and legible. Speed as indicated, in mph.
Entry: 20 mph
